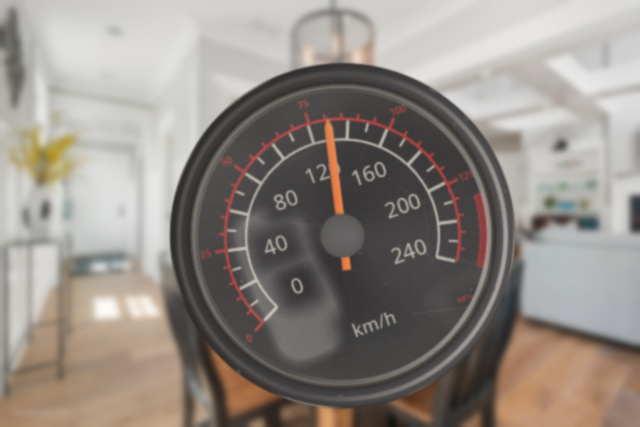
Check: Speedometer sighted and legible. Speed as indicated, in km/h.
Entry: 130 km/h
